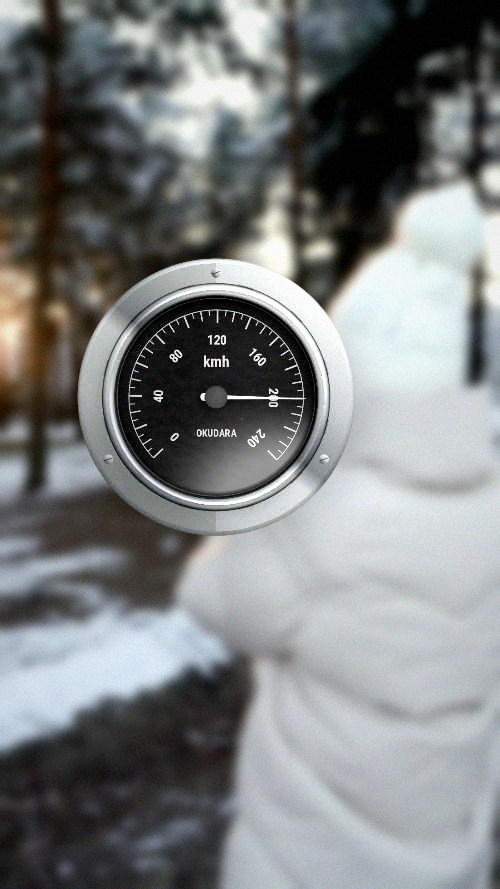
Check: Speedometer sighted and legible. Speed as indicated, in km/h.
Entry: 200 km/h
